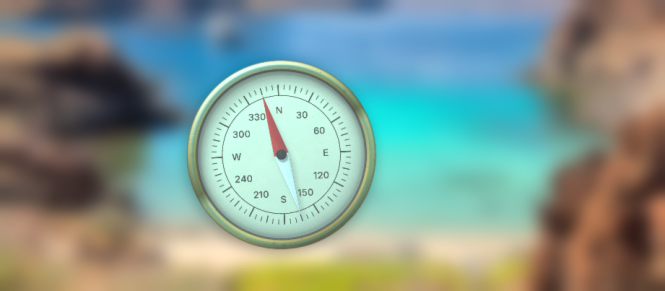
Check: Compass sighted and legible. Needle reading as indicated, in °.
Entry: 345 °
